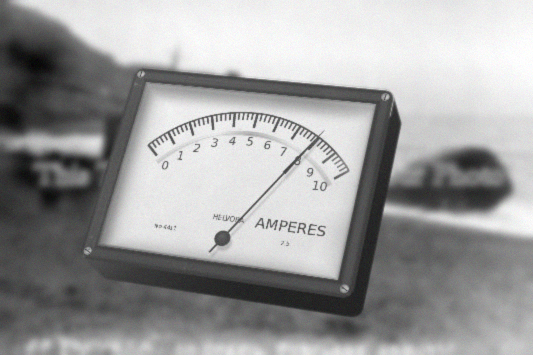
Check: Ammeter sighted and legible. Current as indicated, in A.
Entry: 8 A
